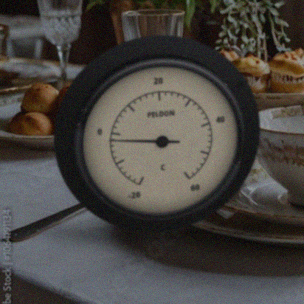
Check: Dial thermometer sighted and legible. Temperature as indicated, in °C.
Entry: -2 °C
